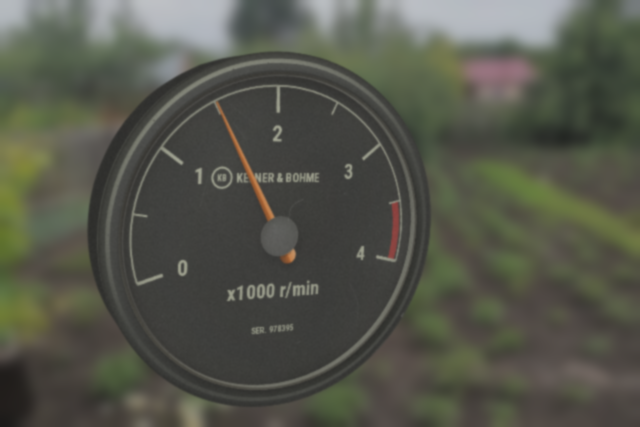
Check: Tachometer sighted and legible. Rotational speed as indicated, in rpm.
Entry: 1500 rpm
